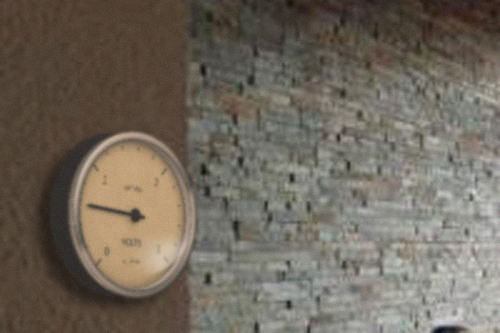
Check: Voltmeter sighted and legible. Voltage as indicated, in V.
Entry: 0.6 V
